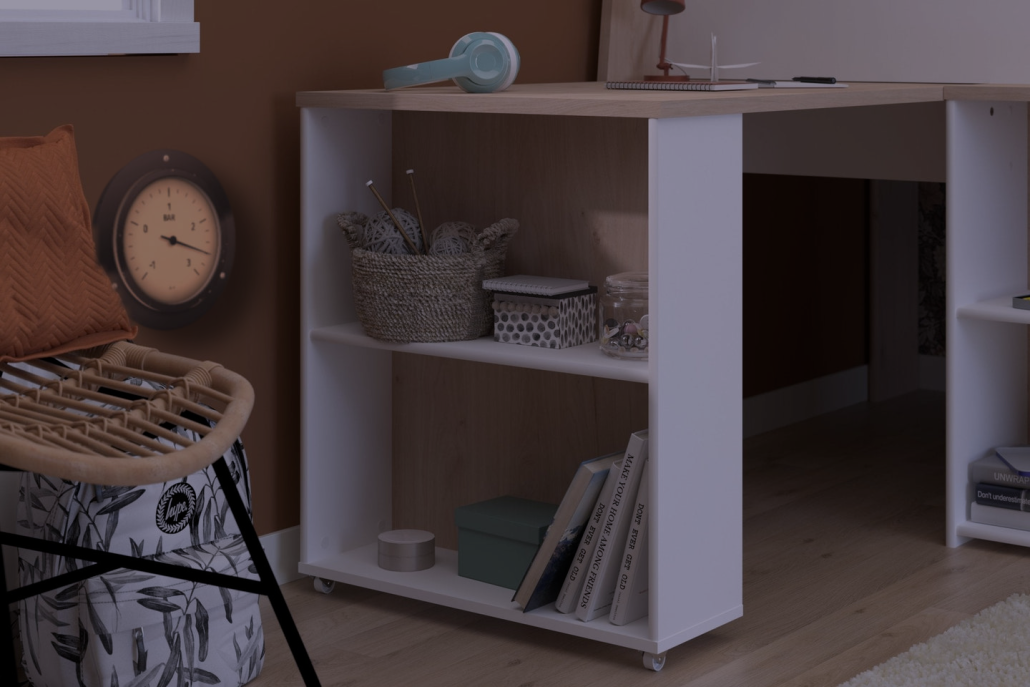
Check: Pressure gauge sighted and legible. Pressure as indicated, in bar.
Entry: 2.6 bar
